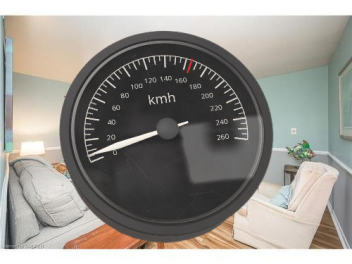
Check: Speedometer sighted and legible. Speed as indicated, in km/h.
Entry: 5 km/h
